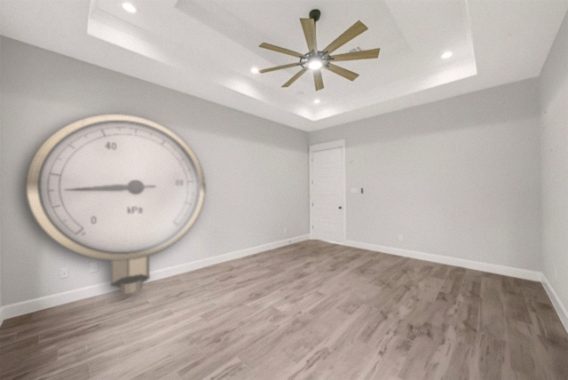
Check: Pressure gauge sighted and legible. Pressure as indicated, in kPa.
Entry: 15 kPa
